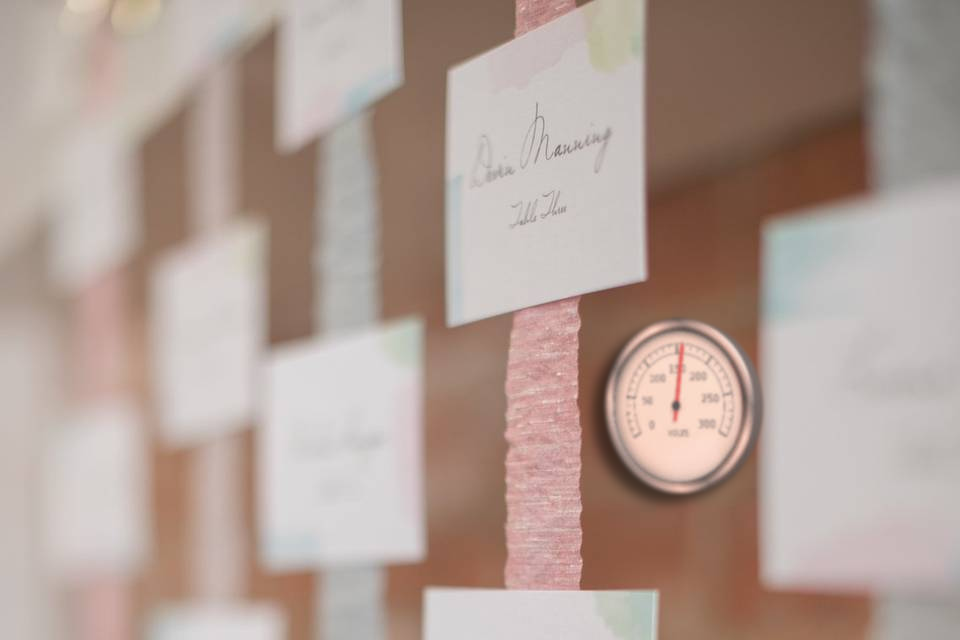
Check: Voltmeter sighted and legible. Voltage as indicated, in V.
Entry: 160 V
